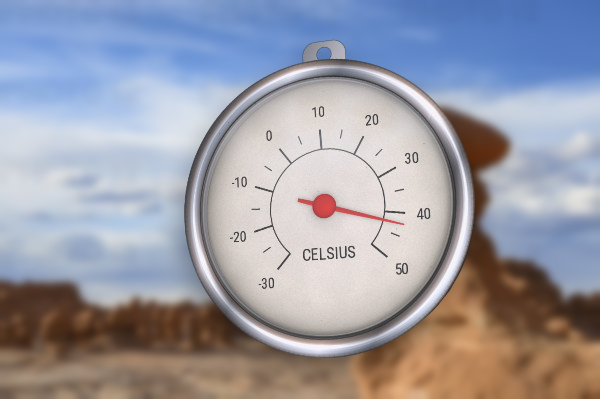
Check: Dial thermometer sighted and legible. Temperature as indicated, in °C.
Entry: 42.5 °C
